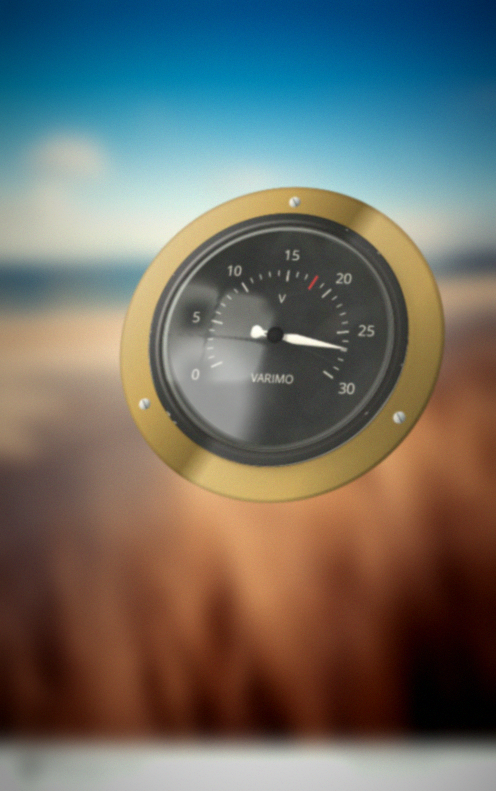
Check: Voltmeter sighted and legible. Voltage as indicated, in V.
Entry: 27 V
